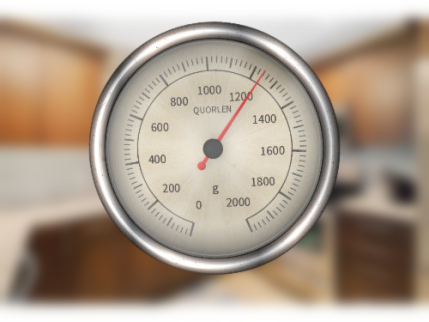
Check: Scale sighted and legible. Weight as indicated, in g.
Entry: 1240 g
